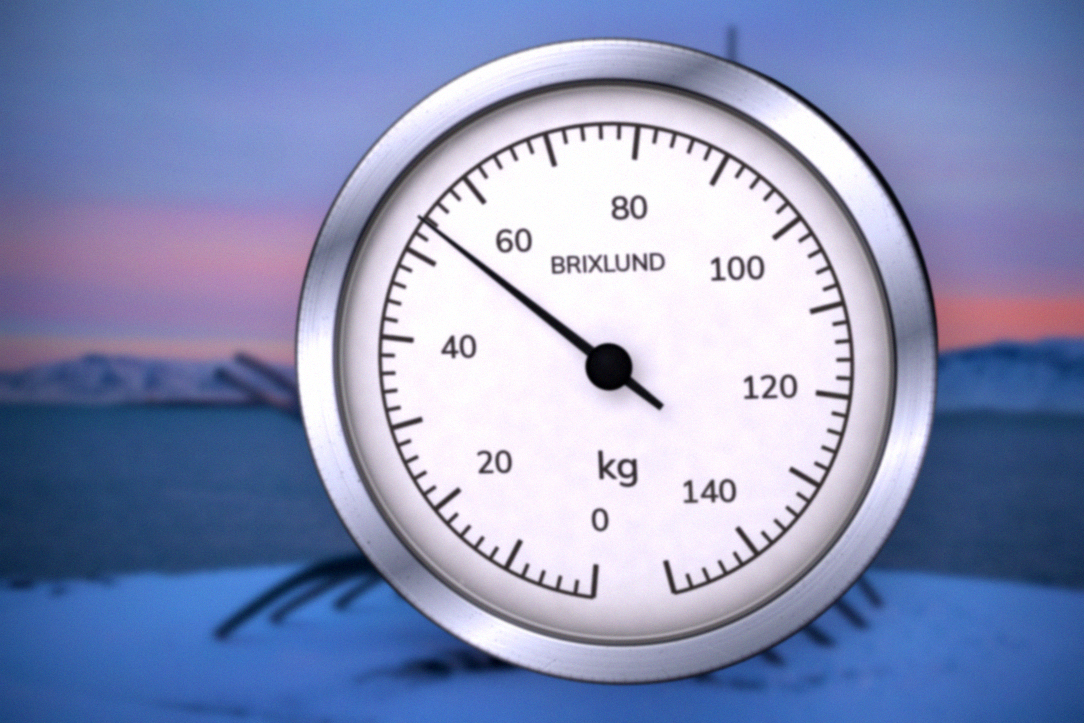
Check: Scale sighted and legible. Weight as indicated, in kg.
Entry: 54 kg
